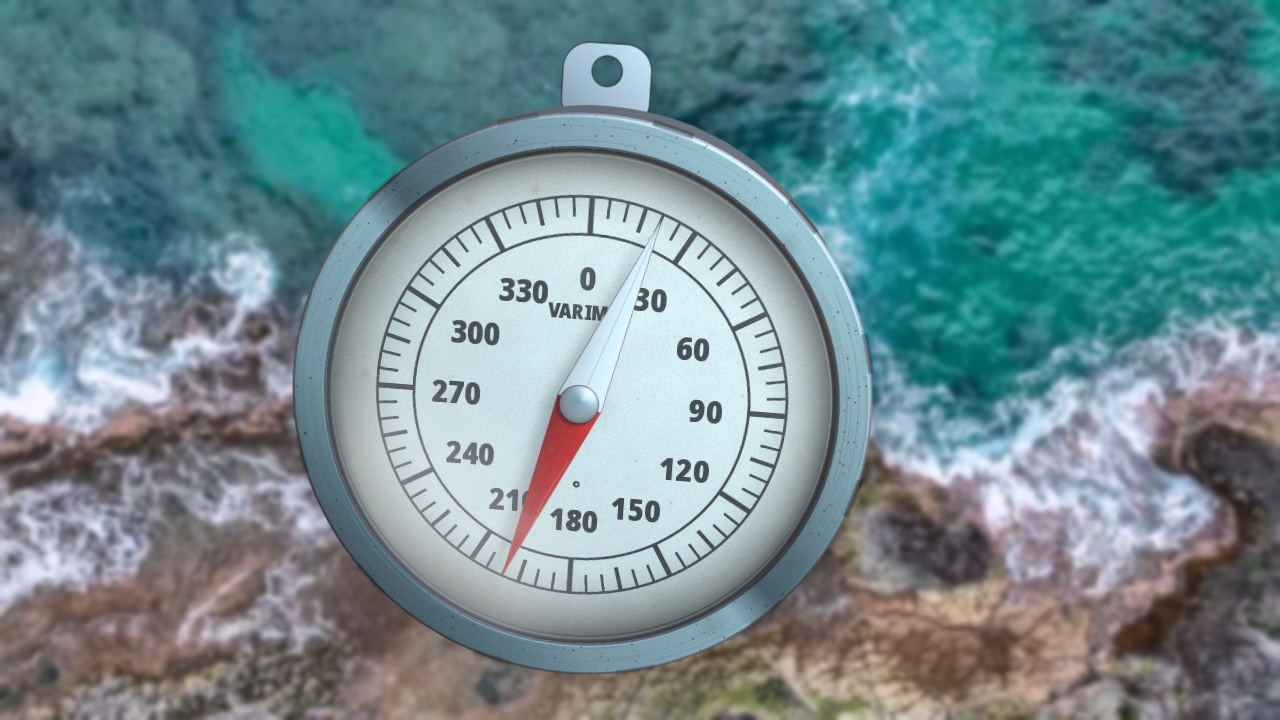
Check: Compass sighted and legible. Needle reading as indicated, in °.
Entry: 200 °
